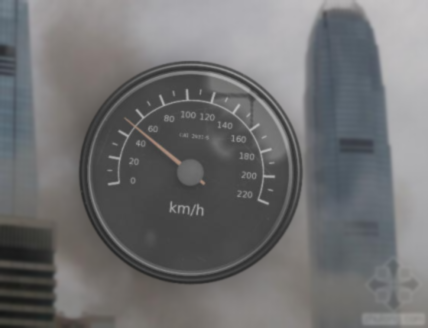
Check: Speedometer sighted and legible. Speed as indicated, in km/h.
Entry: 50 km/h
